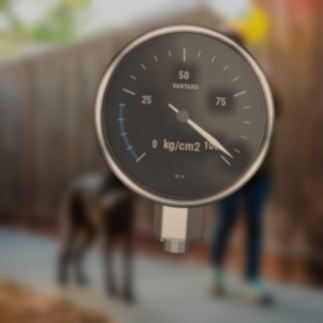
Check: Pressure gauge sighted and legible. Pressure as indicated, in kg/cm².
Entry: 97.5 kg/cm²
